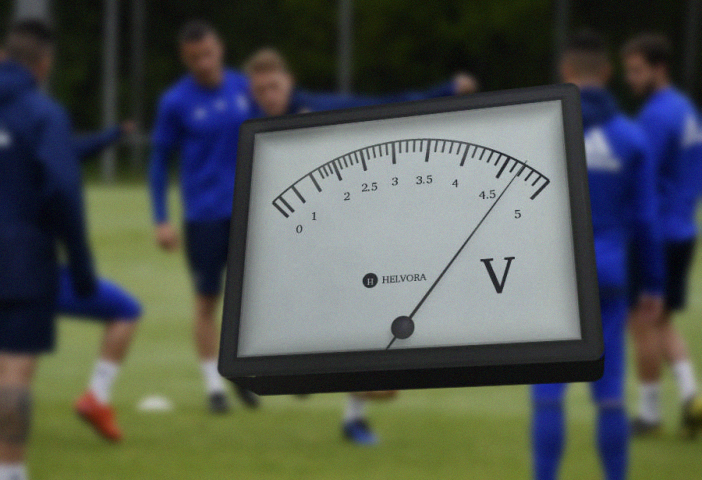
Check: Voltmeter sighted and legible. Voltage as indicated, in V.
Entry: 4.7 V
